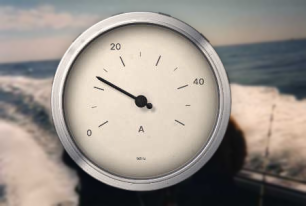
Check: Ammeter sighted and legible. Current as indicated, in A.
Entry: 12.5 A
